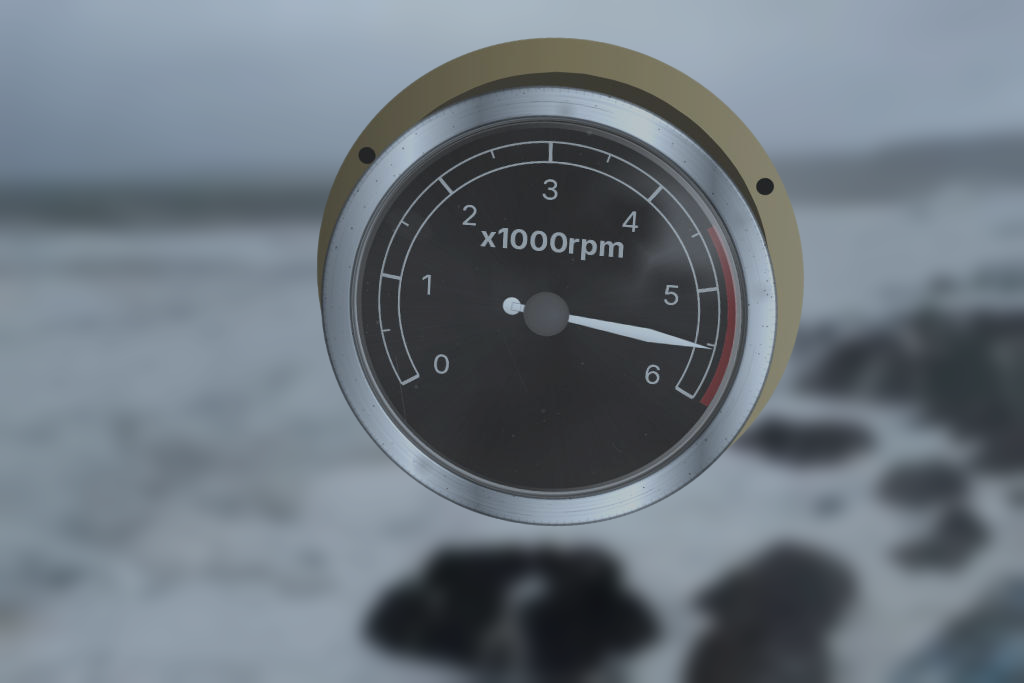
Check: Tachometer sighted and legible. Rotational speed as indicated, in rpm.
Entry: 5500 rpm
